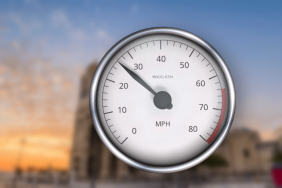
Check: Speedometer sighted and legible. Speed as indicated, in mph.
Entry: 26 mph
